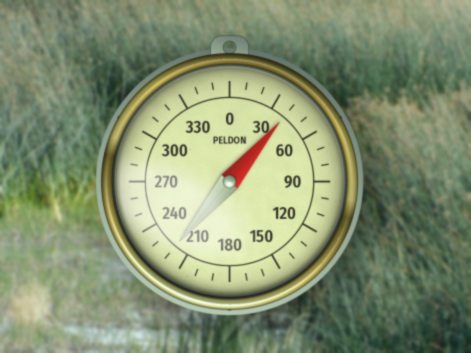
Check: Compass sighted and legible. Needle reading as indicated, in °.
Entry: 40 °
